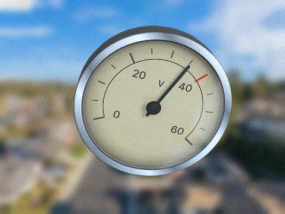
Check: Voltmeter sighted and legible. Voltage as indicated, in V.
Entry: 35 V
